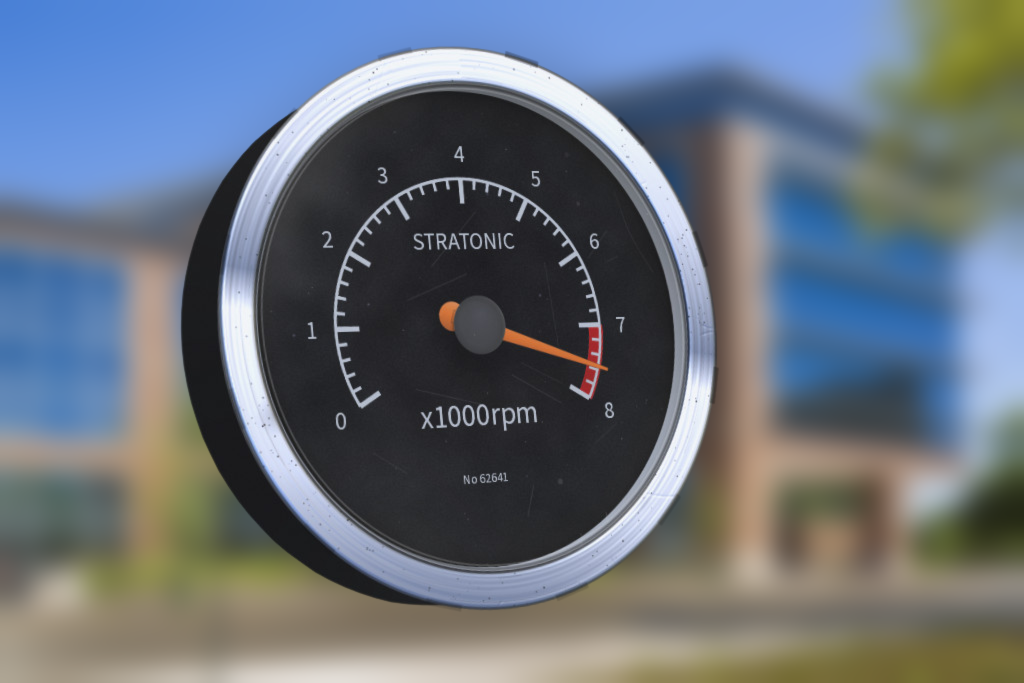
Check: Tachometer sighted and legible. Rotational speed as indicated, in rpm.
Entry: 7600 rpm
